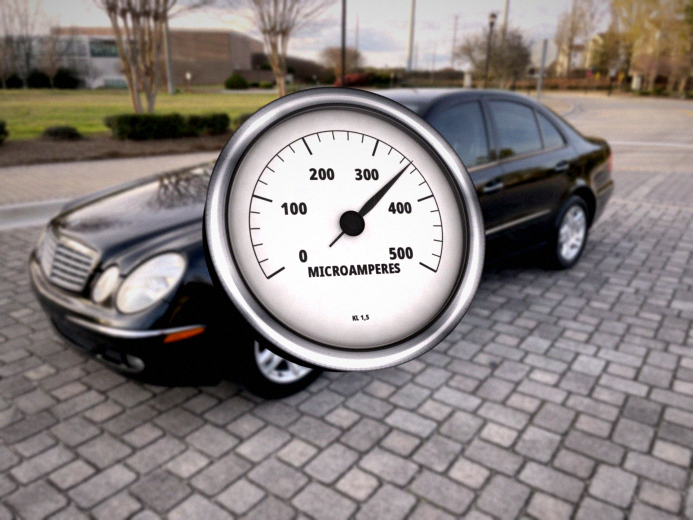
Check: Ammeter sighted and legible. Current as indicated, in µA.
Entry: 350 µA
